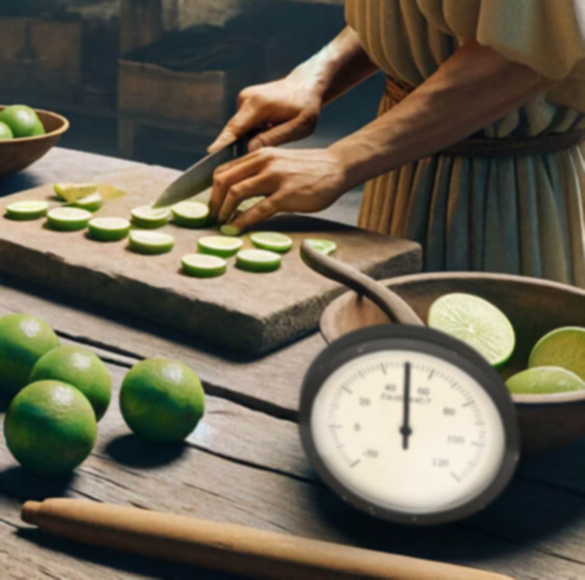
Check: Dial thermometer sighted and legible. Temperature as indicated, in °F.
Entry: 50 °F
